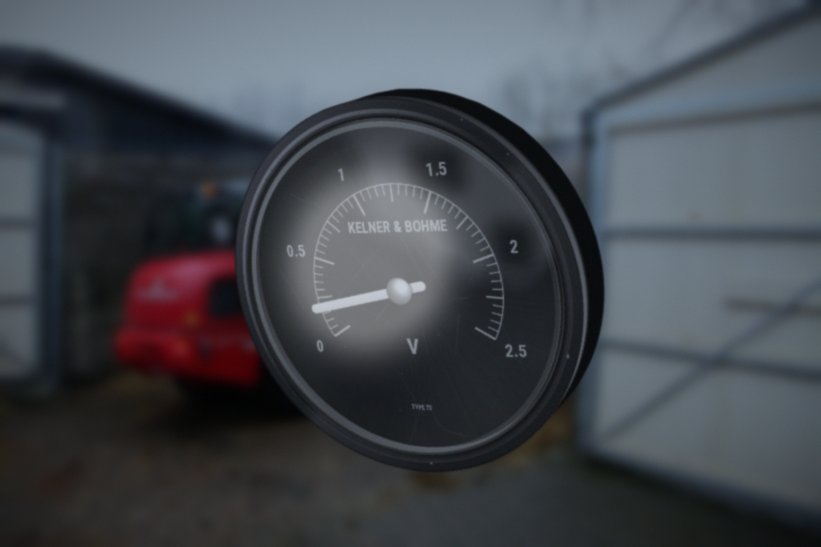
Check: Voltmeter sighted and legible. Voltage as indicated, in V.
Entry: 0.2 V
